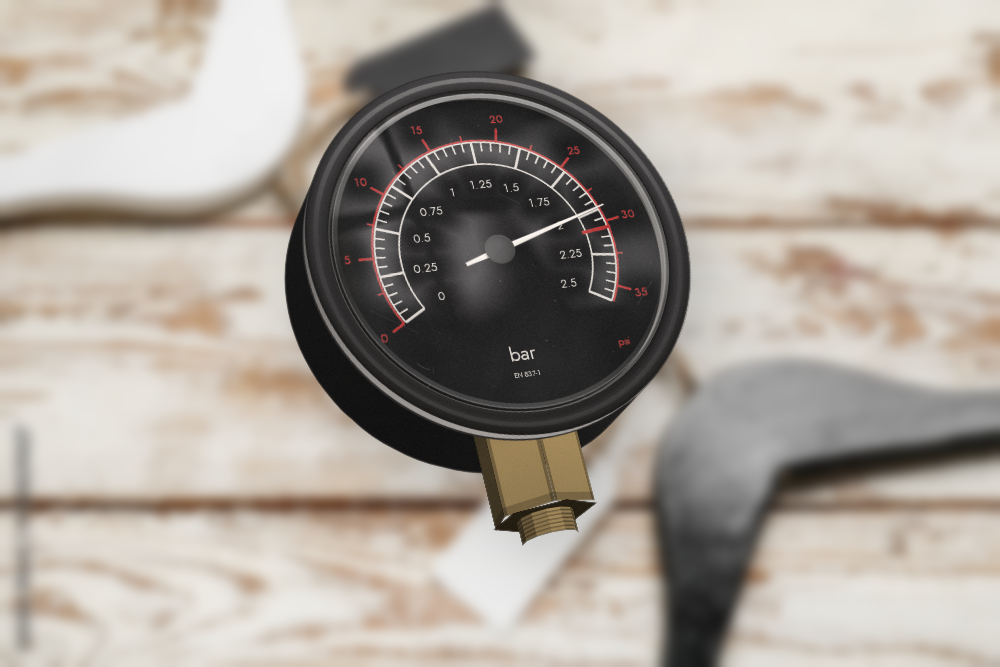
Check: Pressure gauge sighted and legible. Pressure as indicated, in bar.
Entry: 2 bar
